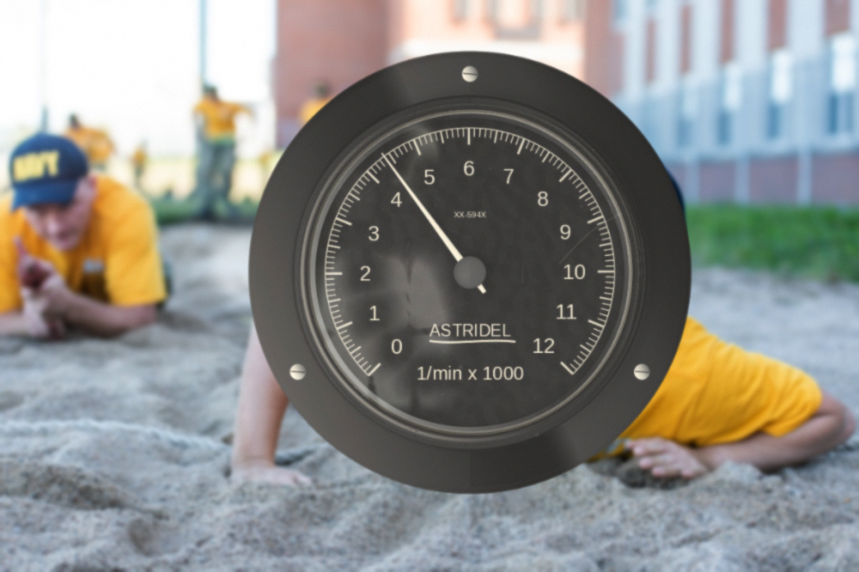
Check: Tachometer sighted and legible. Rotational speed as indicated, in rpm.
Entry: 4400 rpm
